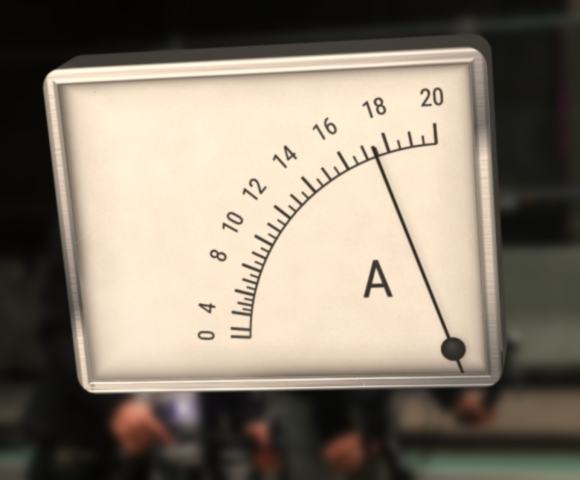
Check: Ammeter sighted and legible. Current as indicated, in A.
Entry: 17.5 A
